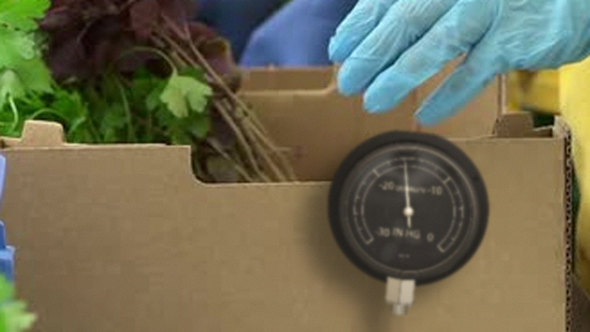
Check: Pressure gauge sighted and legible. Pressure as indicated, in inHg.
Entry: -16 inHg
